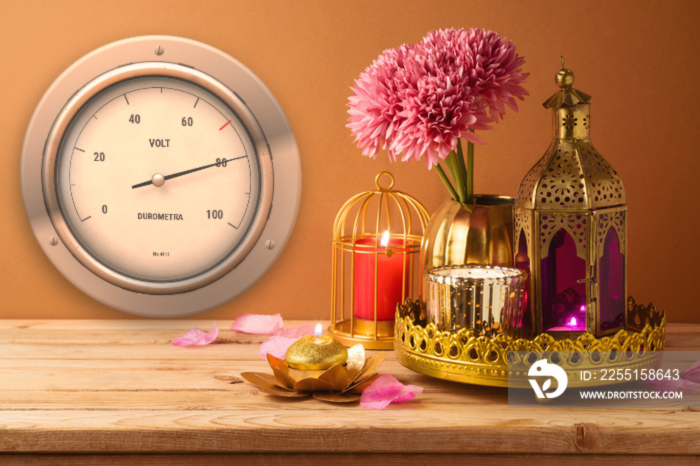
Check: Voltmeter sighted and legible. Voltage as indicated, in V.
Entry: 80 V
